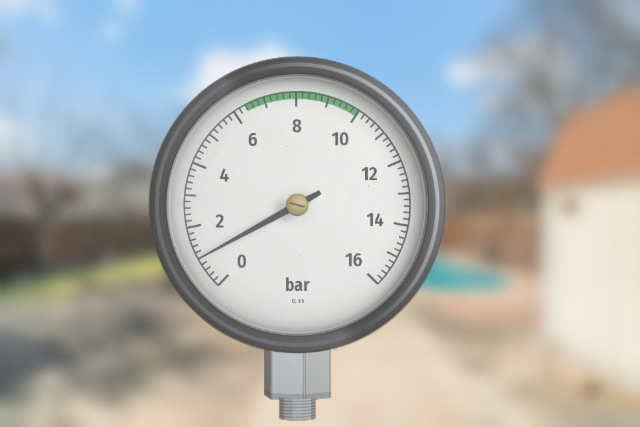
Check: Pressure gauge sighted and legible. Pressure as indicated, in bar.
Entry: 1 bar
